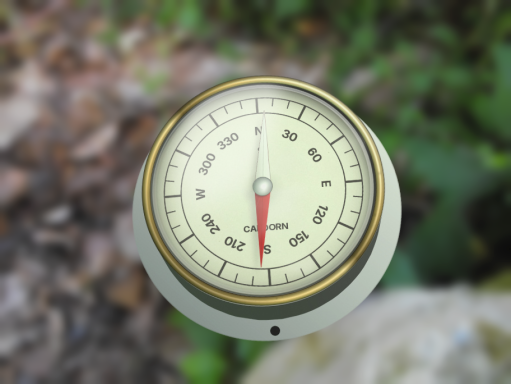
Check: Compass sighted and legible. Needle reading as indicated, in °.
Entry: 185 °
